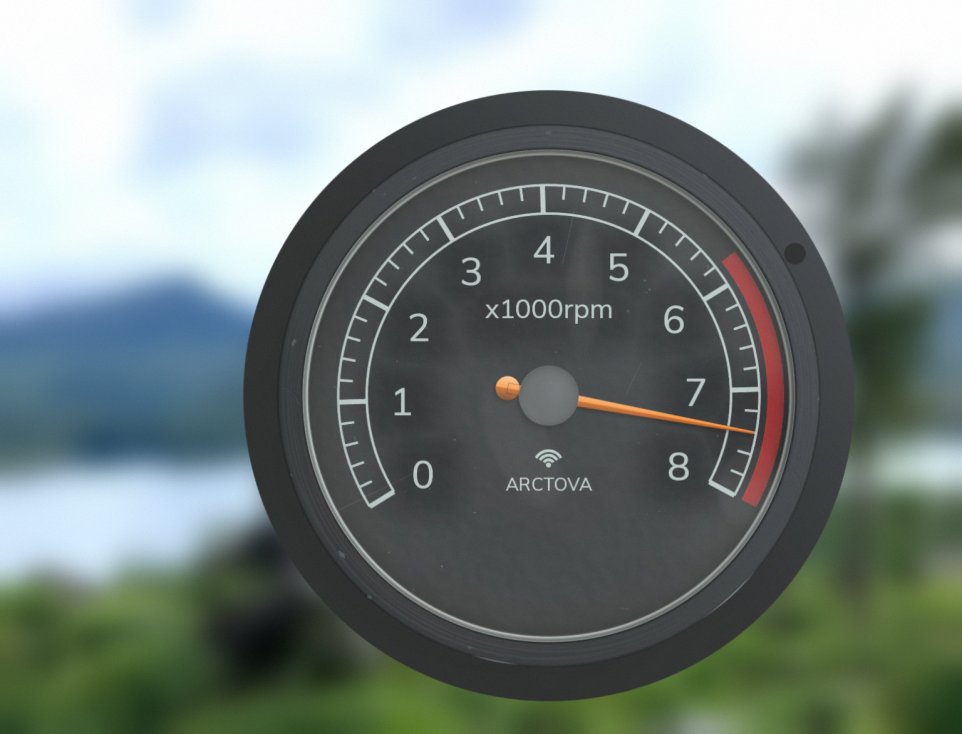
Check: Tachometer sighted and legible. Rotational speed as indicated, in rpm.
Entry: 7400 rpm
